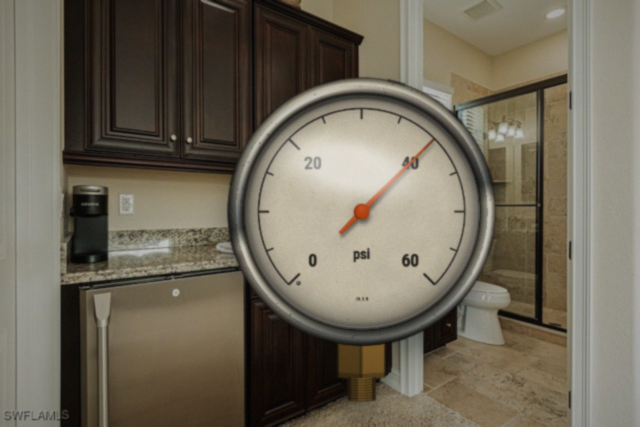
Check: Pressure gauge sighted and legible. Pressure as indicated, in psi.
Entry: 40 psi
